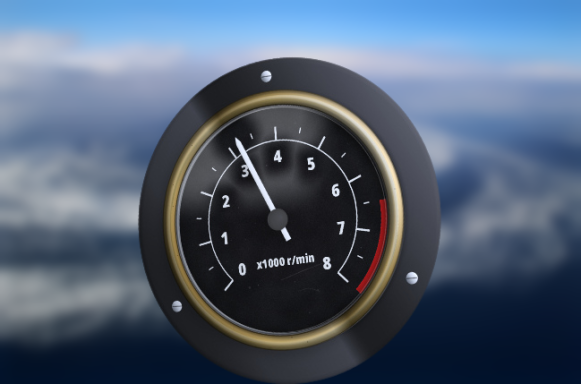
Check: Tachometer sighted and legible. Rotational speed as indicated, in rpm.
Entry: 3250 rpm
